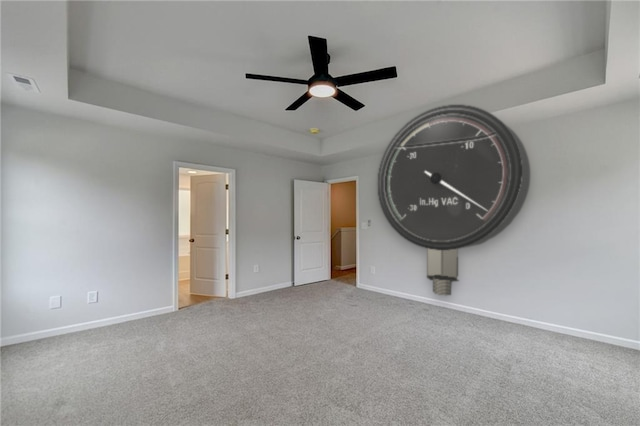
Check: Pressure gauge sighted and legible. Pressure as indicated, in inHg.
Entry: -1 inHg
